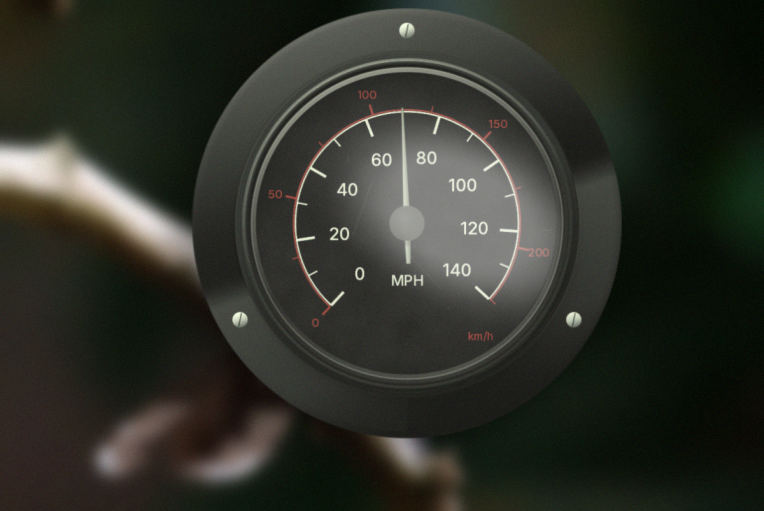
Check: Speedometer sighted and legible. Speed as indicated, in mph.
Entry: 70 mph
